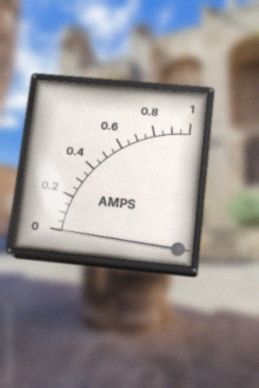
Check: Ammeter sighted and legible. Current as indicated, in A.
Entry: 0 A
